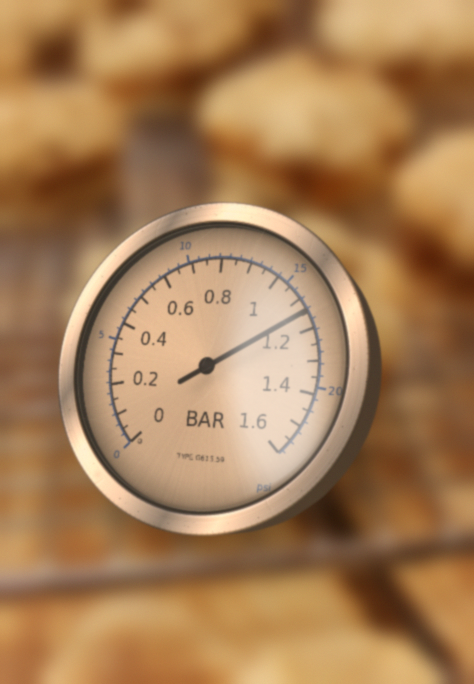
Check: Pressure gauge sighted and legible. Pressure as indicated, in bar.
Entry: 1.15 bar
